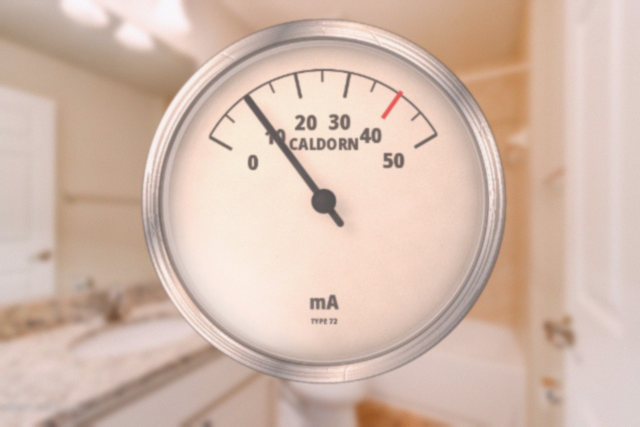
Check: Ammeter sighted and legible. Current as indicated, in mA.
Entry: 10 mA
